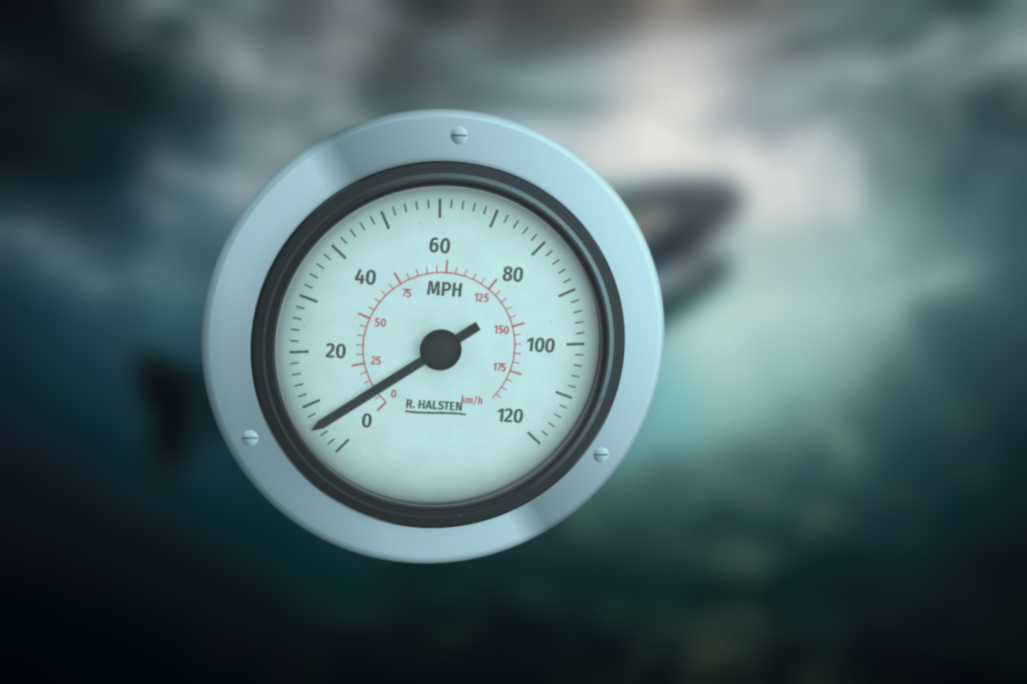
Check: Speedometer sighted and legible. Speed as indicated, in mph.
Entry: 6 mph
